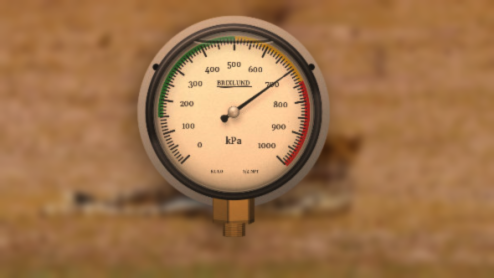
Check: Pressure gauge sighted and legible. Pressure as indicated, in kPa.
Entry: 700 kPa
